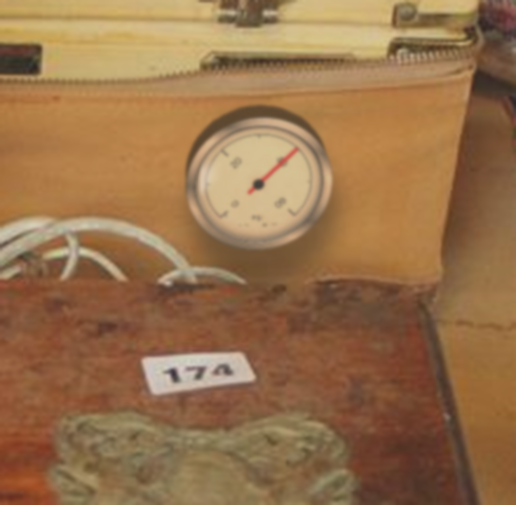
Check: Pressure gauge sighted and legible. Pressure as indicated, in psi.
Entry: 40 psi
